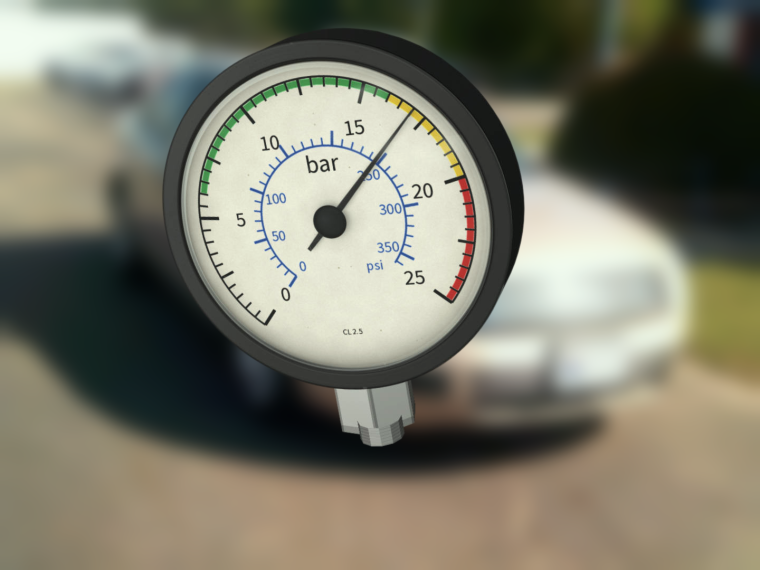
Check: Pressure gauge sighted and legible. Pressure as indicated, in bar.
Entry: 17 bar
